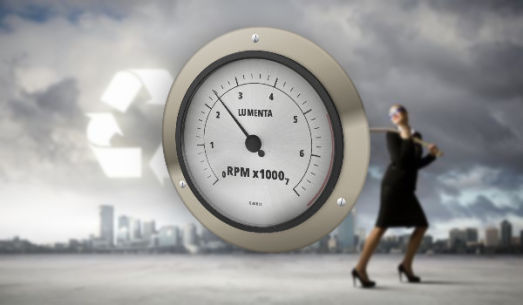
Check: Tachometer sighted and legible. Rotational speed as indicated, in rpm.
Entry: 2400 rpm
